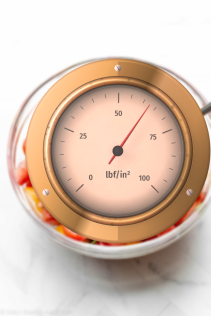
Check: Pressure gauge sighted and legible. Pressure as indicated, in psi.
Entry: 62.5 psi
